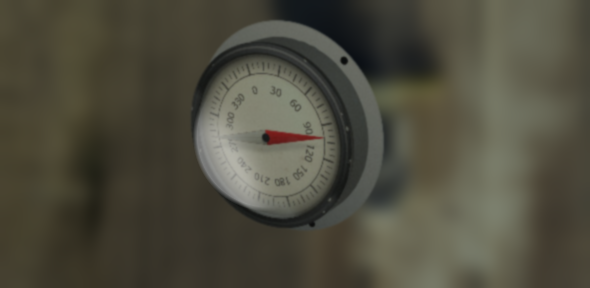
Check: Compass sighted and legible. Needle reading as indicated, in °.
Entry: 100 °
